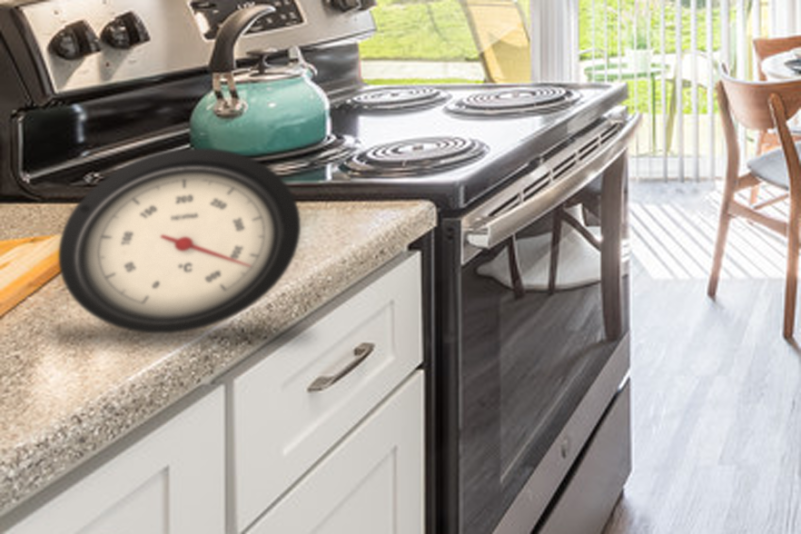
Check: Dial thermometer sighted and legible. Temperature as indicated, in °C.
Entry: 362.5 °C
